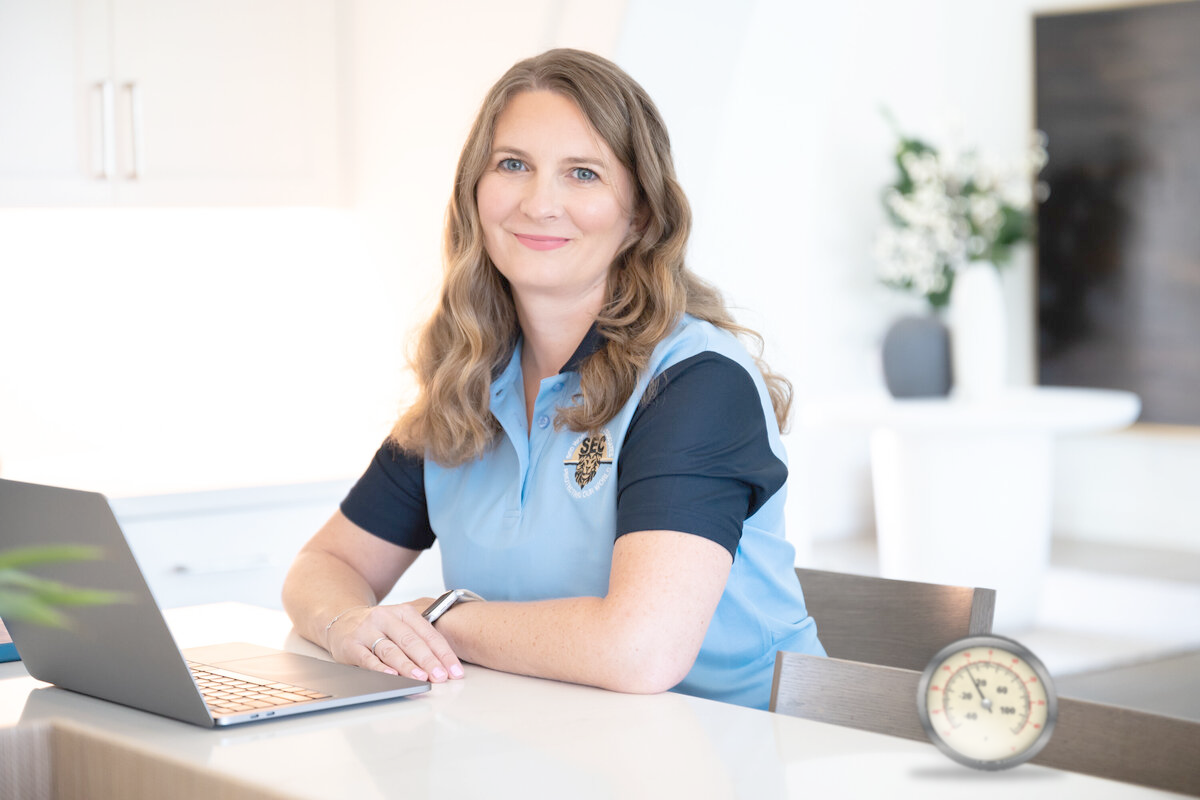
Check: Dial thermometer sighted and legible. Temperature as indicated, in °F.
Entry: 10 °F
